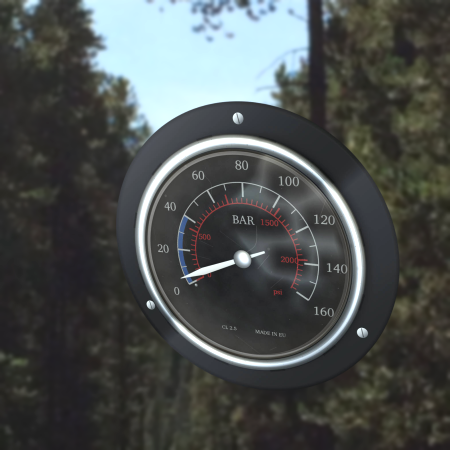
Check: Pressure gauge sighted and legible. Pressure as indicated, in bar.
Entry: 5 bar
